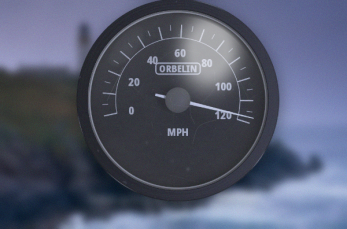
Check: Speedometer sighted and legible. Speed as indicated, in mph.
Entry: 117.5 mph
